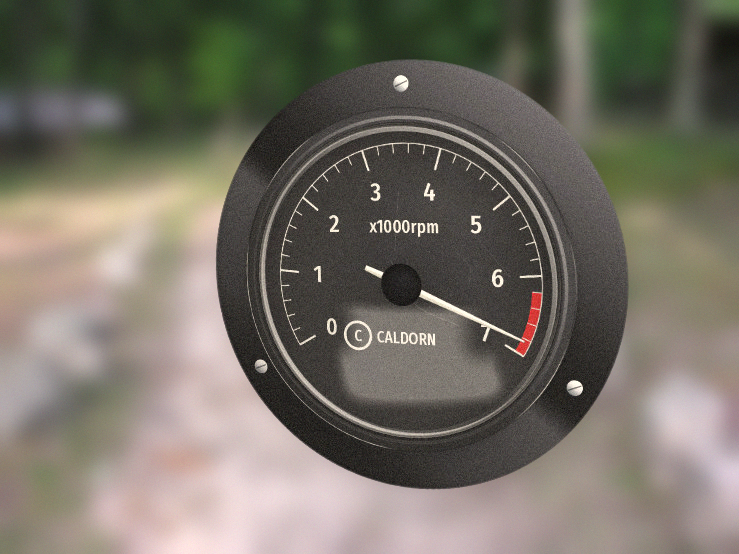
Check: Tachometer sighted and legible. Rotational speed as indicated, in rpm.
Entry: 6800 rpm
